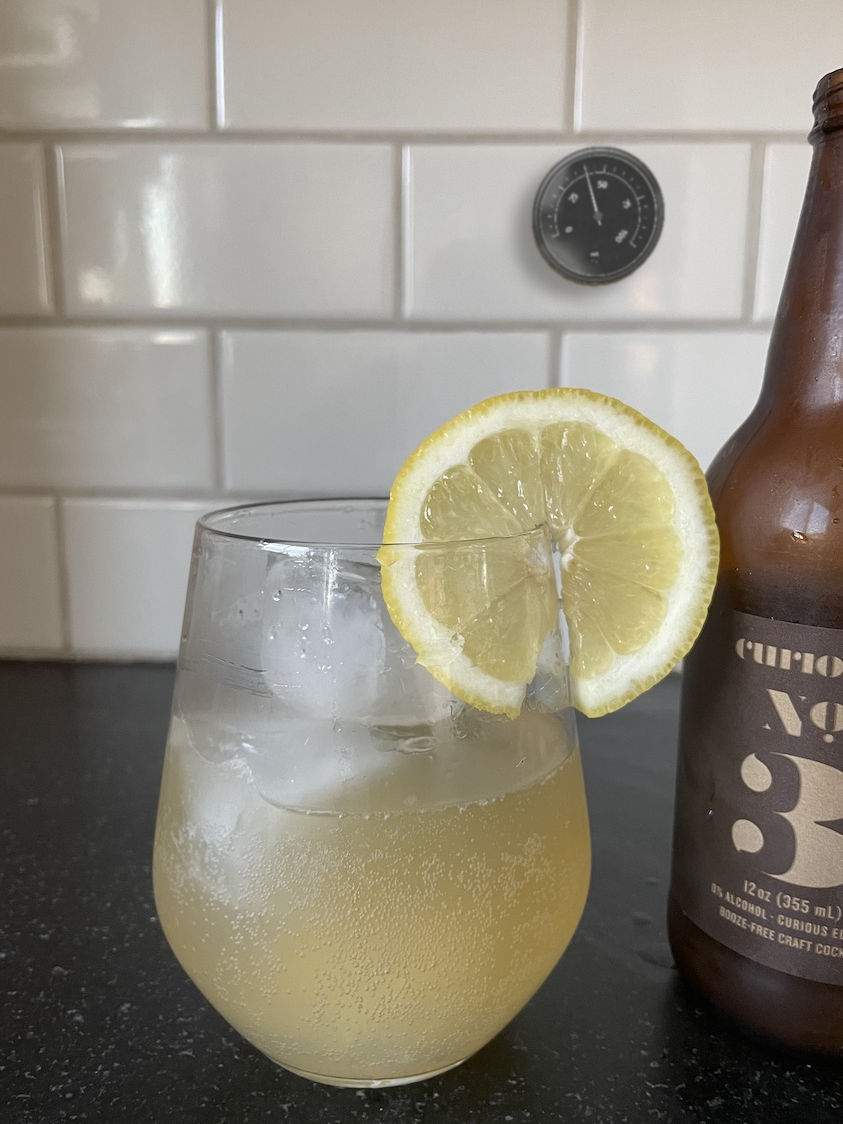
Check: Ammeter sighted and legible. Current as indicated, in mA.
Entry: 40 mA
